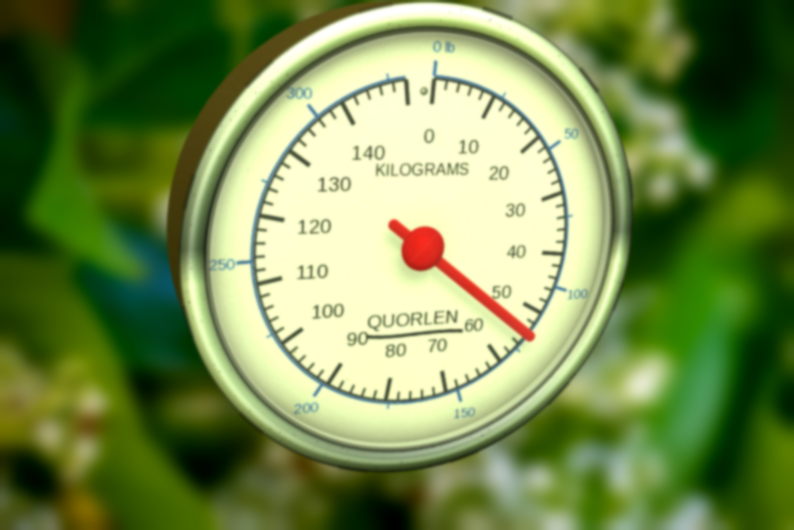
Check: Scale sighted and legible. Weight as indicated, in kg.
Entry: 54 kg
